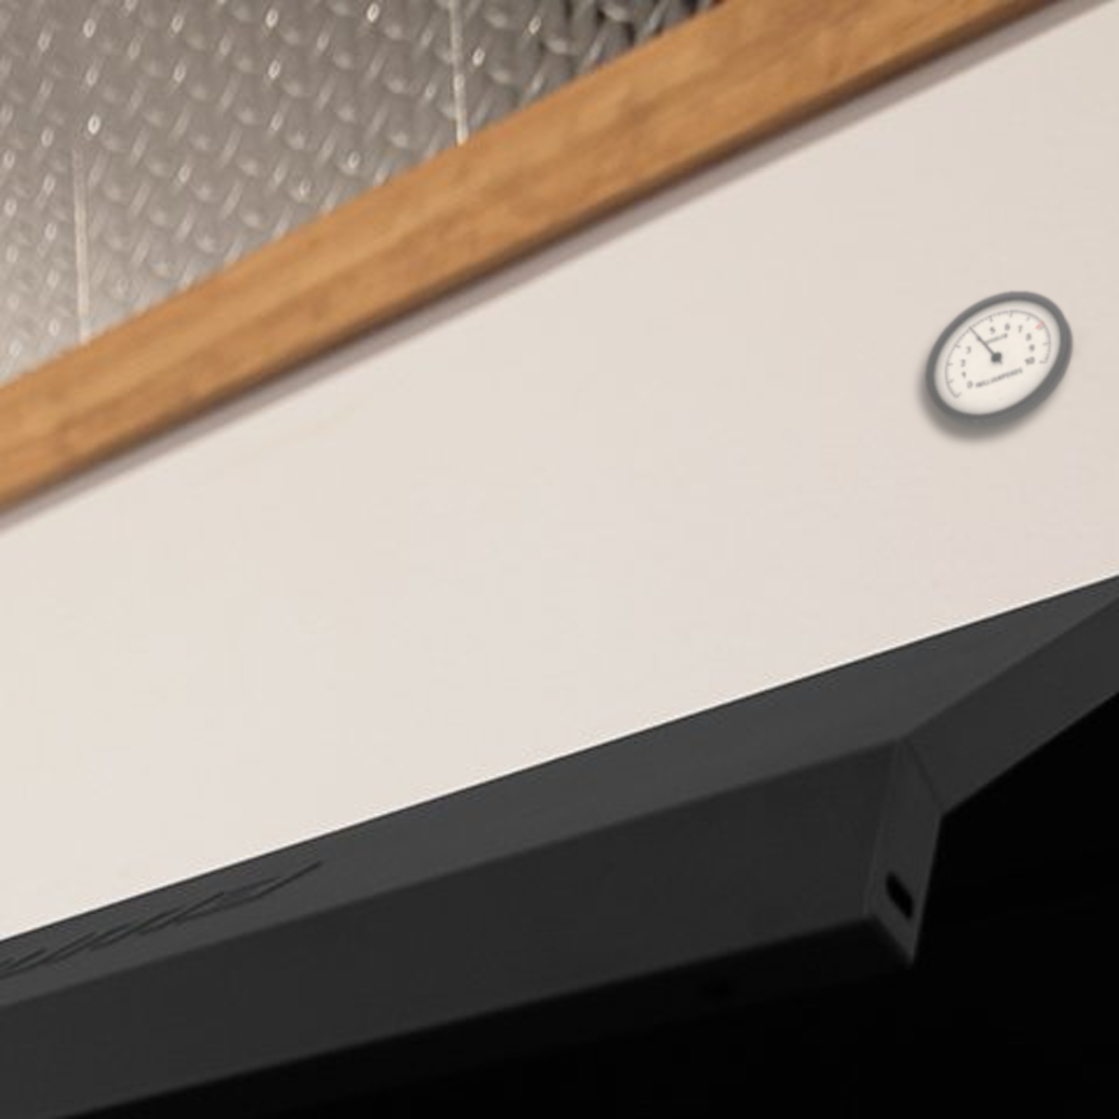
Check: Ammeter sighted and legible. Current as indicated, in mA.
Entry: 4 mA
